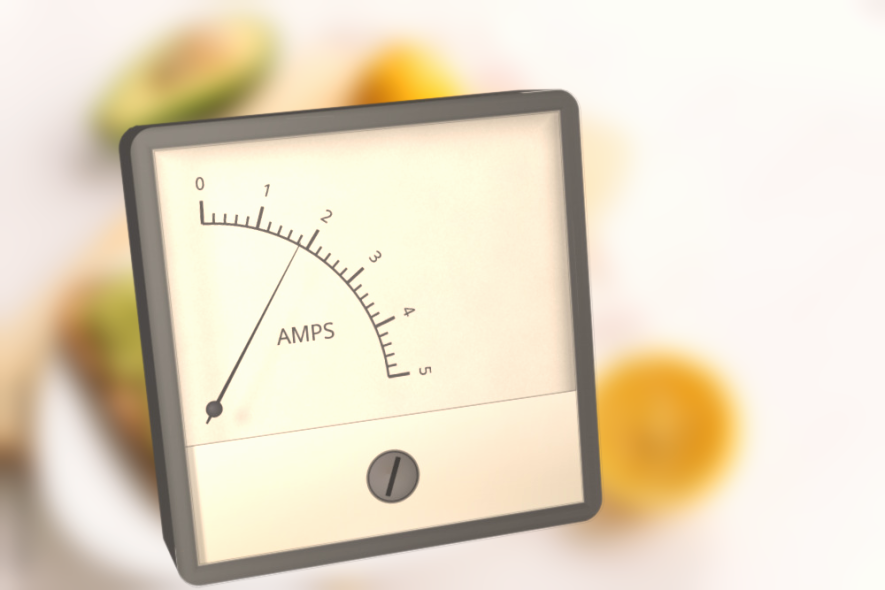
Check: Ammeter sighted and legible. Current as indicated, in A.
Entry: 1.8 A
